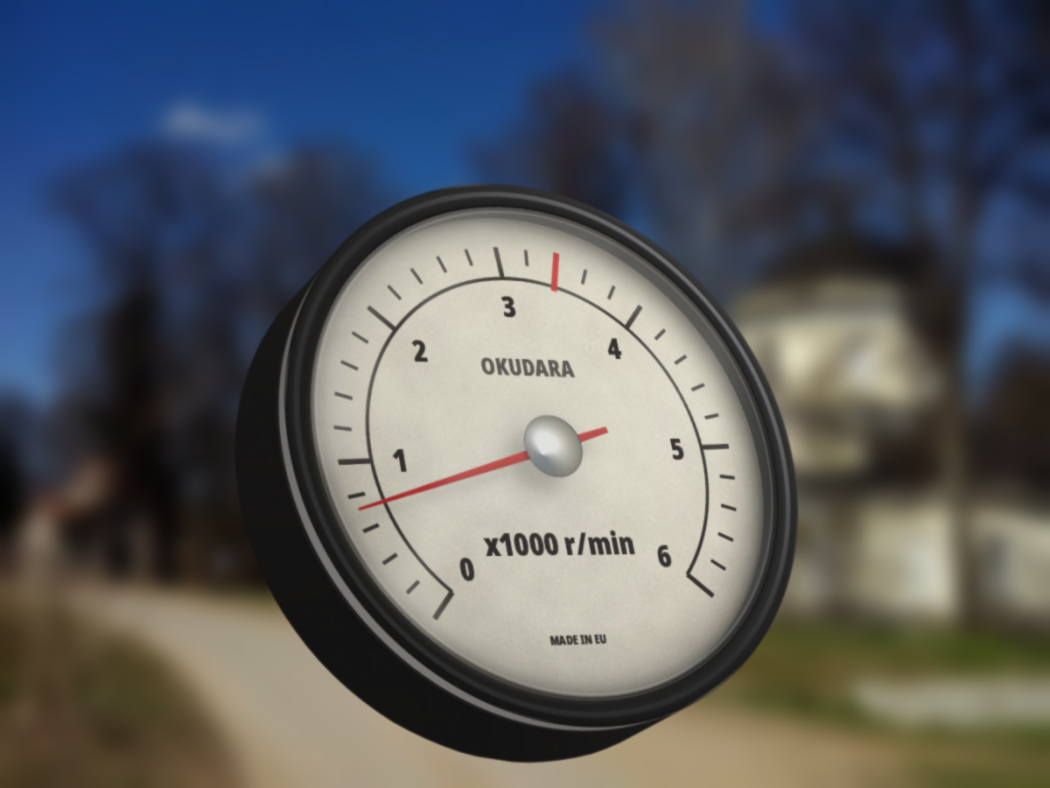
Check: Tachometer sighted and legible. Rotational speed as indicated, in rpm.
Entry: 700 rpm
